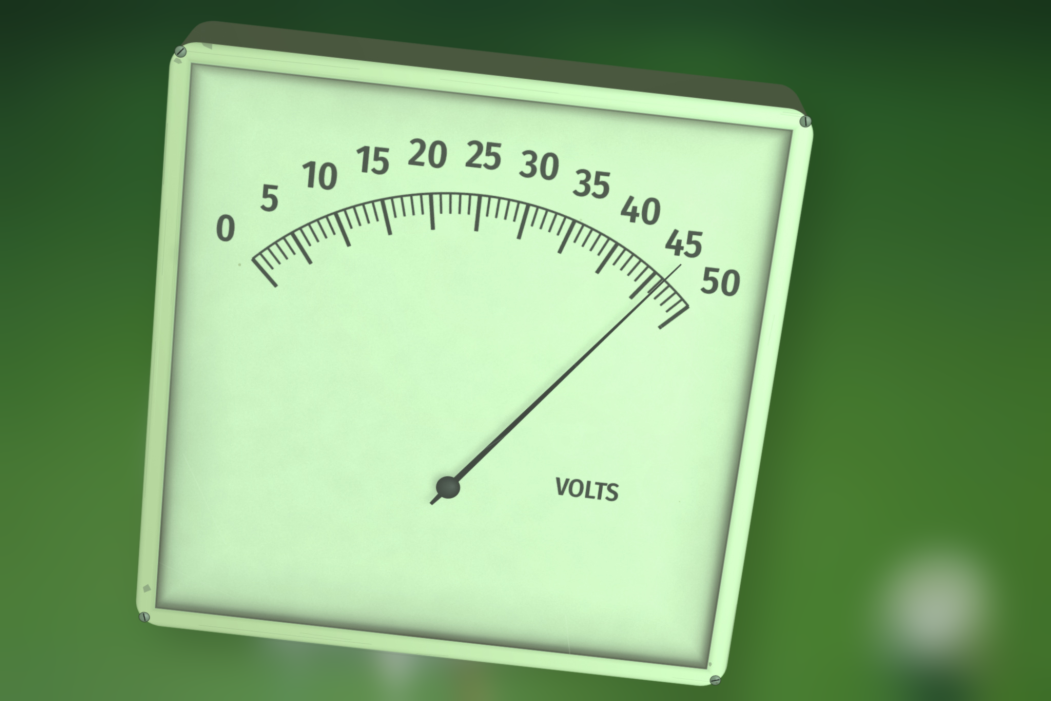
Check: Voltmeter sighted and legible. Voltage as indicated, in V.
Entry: 46 V
